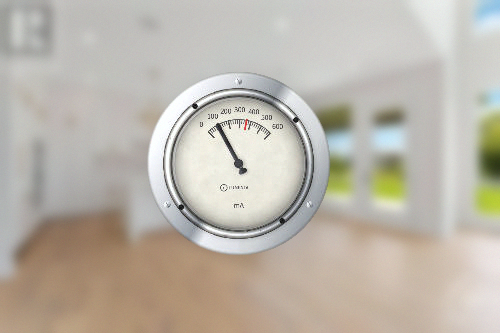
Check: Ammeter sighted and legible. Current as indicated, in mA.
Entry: 100 mA
